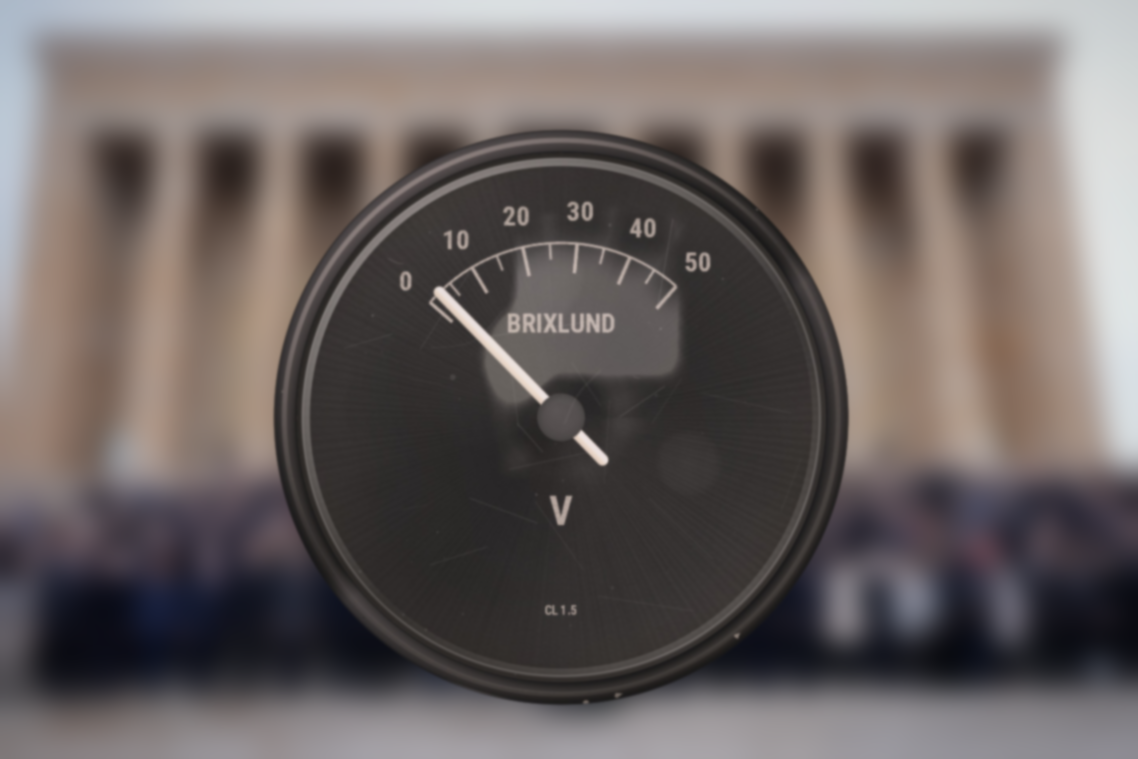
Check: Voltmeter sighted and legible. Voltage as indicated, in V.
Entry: 2.5 V
